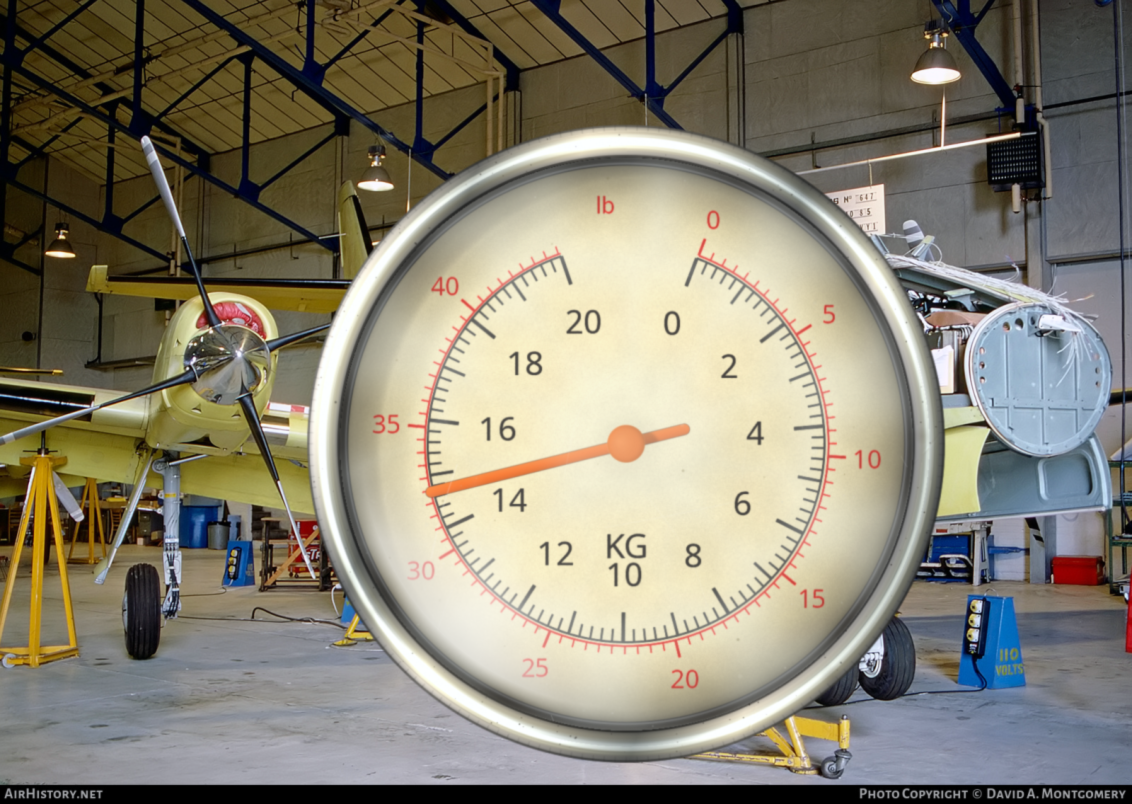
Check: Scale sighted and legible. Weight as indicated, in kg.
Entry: 14.7 kg
